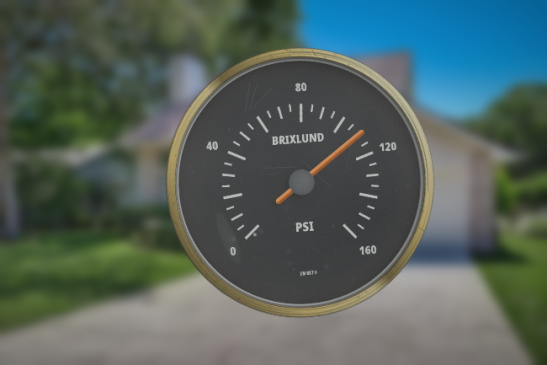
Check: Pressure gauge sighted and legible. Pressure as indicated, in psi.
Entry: 110 psi
